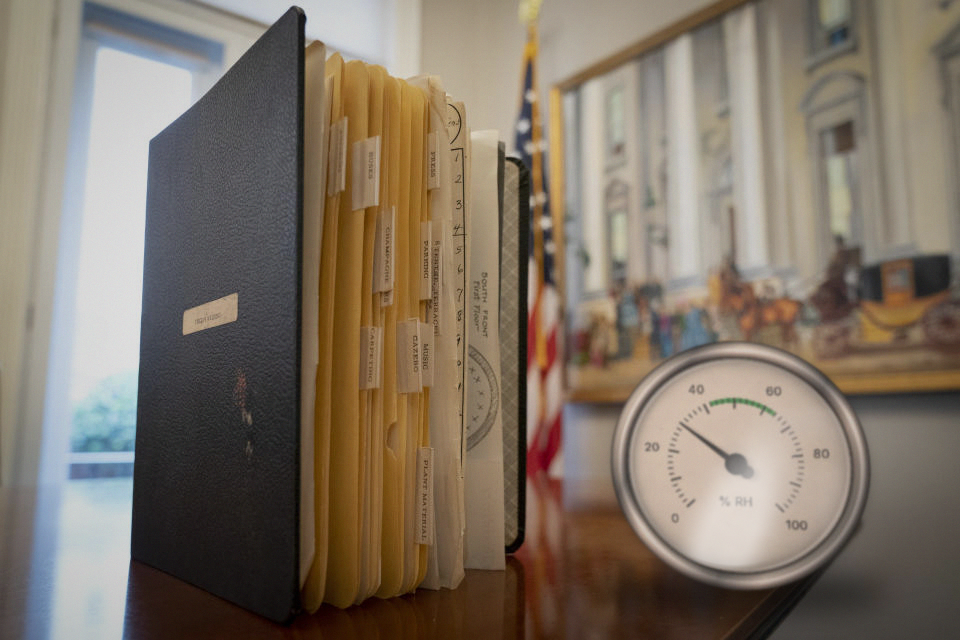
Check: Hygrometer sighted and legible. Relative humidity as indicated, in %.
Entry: 30 %
